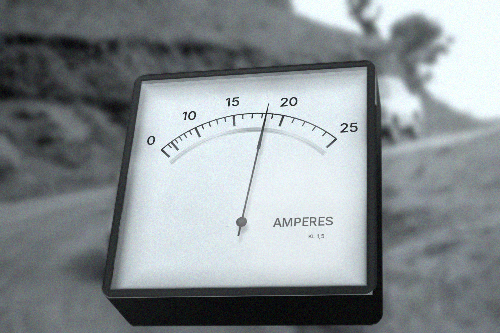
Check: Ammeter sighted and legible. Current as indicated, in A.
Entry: 18.5 A
